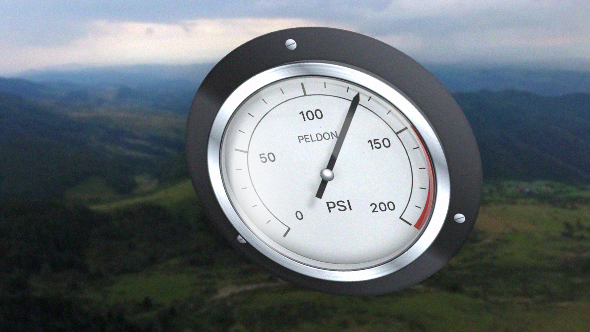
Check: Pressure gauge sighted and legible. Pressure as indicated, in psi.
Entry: 125 psi
